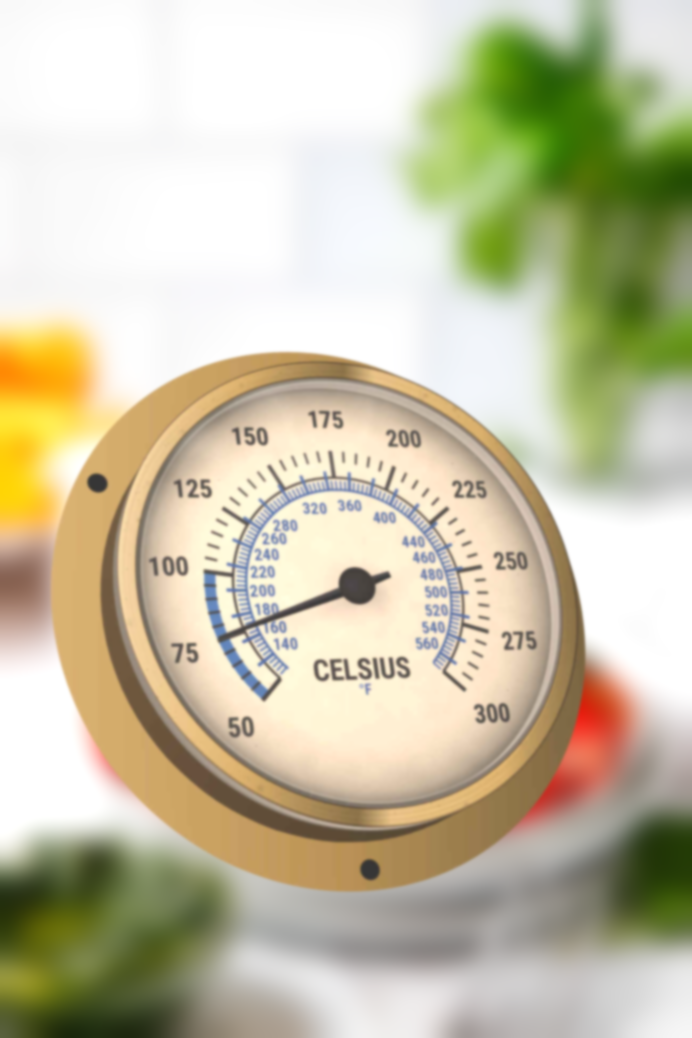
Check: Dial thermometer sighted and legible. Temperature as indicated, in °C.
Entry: 75 °C
